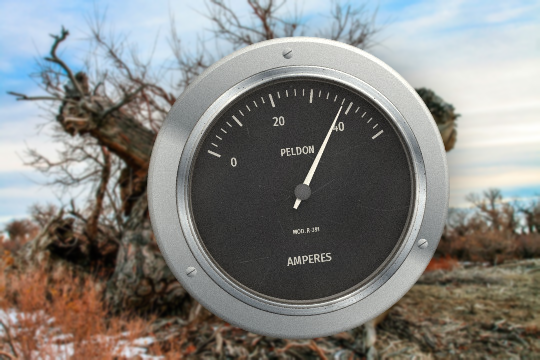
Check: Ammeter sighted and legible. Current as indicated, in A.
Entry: 38 A
